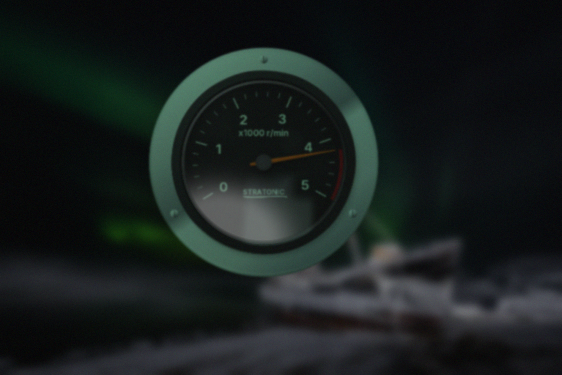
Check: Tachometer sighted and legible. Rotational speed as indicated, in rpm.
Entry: 4200 rpm
